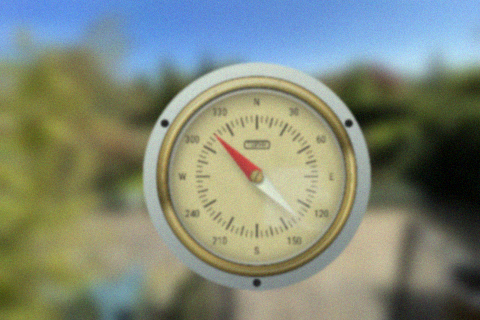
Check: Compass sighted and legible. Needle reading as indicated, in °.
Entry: 315 °
